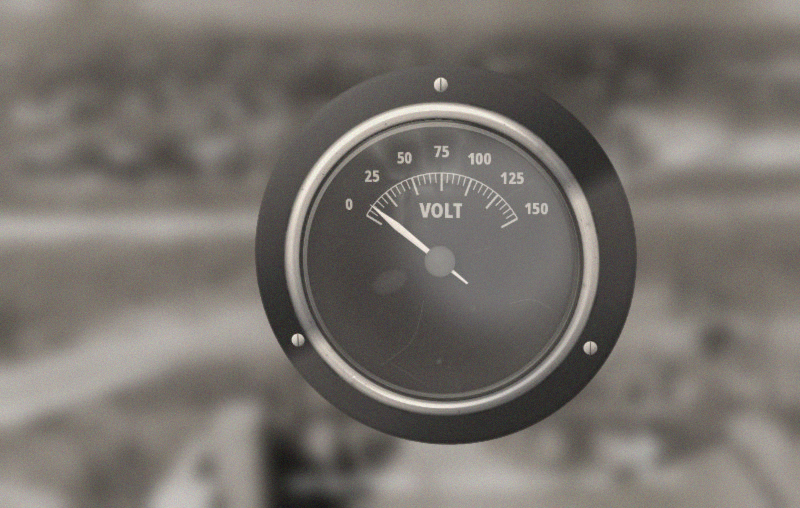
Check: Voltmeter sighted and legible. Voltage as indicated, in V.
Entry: 10 V
